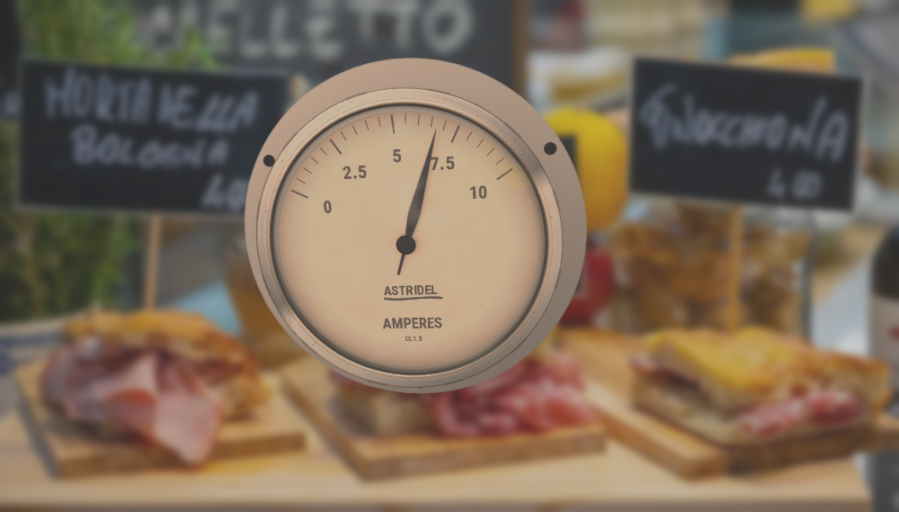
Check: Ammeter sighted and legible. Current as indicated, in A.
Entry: 6.75 A
